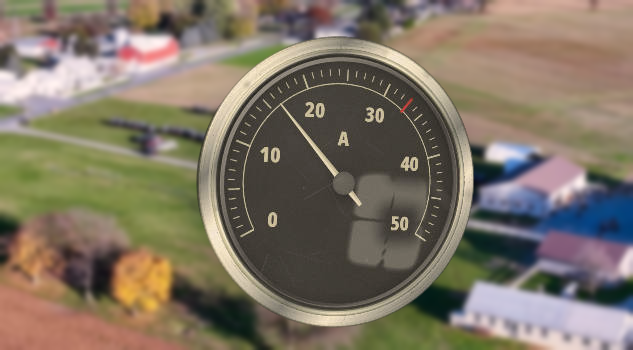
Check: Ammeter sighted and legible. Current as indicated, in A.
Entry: 16 A
